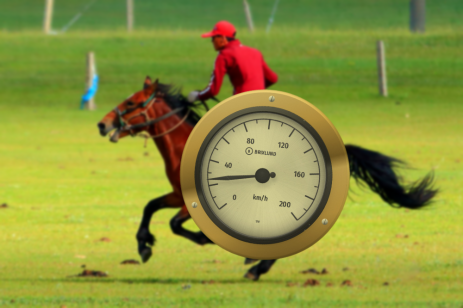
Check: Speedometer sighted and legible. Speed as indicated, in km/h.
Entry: 25 km/h
